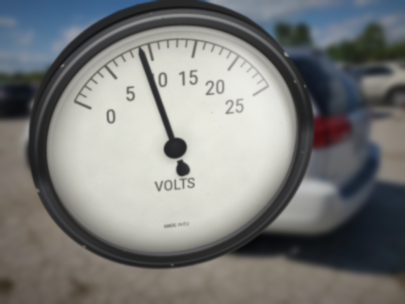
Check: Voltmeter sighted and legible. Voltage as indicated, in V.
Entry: 9 V
